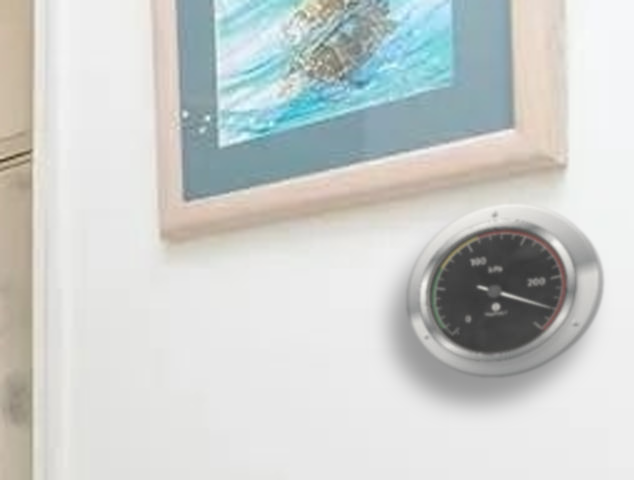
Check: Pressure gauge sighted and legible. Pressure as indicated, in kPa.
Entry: 230 kPa
